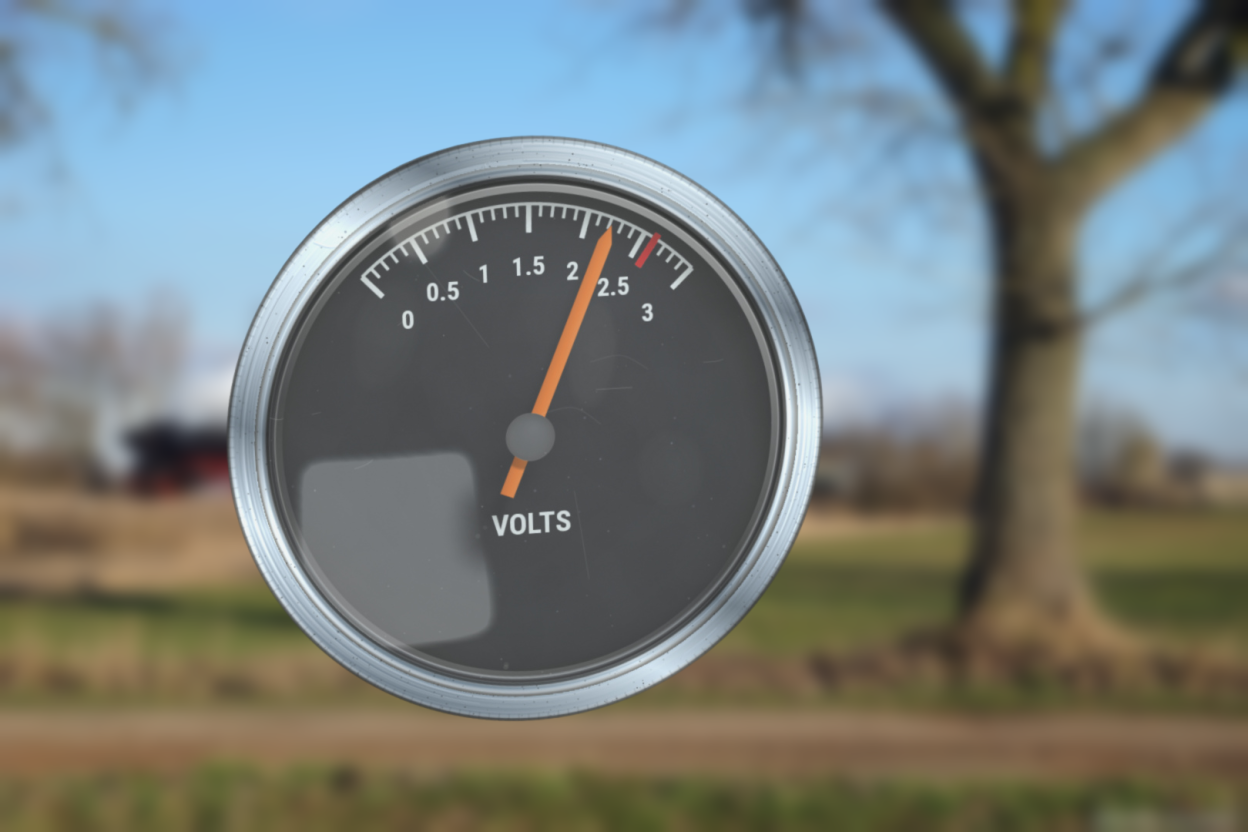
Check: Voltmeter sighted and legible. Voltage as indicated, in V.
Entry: 2.2 V
